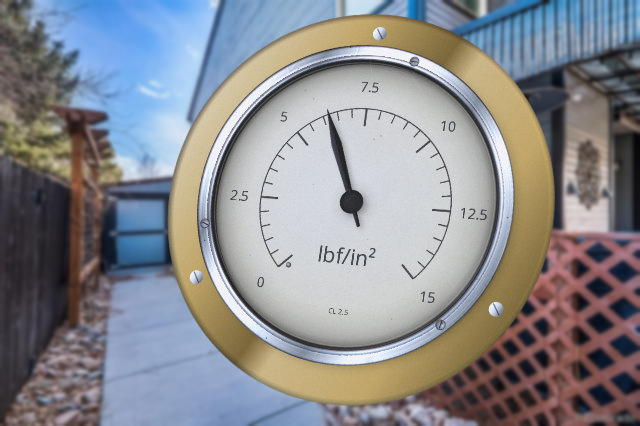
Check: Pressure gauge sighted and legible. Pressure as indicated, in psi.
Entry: 6.25 psi
